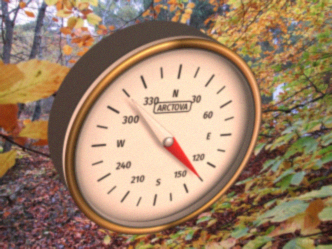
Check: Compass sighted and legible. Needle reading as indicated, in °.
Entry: 135 °
